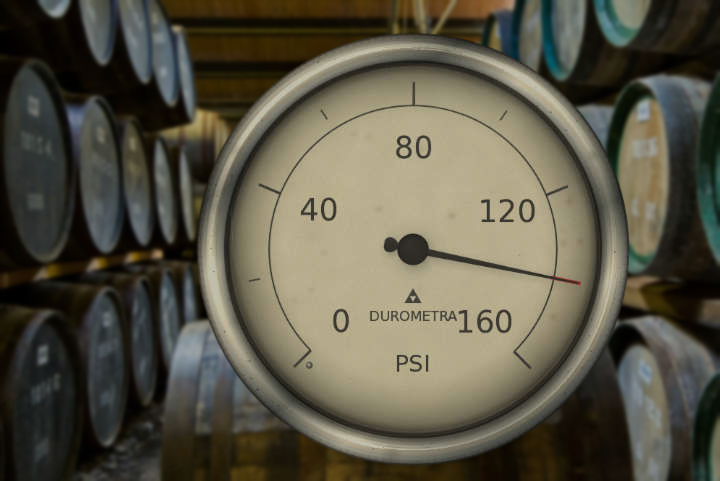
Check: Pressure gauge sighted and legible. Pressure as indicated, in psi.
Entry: 140 psi
